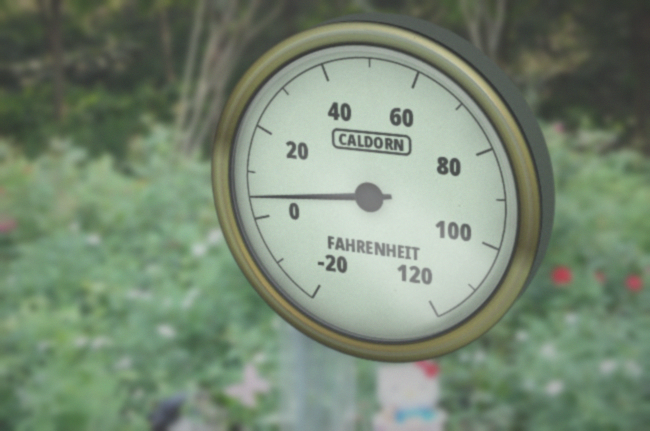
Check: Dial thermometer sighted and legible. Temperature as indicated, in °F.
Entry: 5 °F
